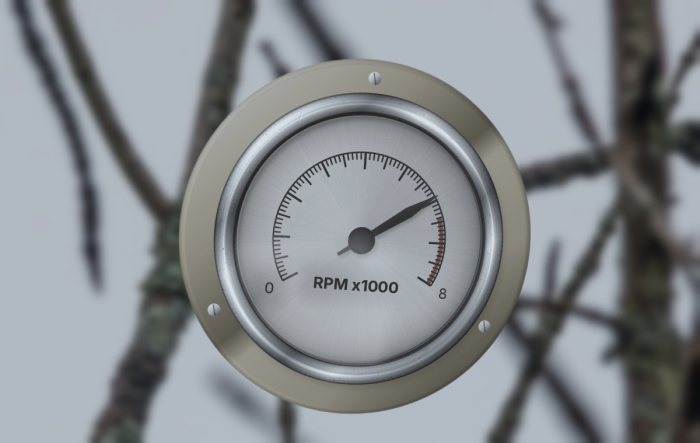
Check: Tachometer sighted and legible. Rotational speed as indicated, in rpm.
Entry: 5900 rpm
